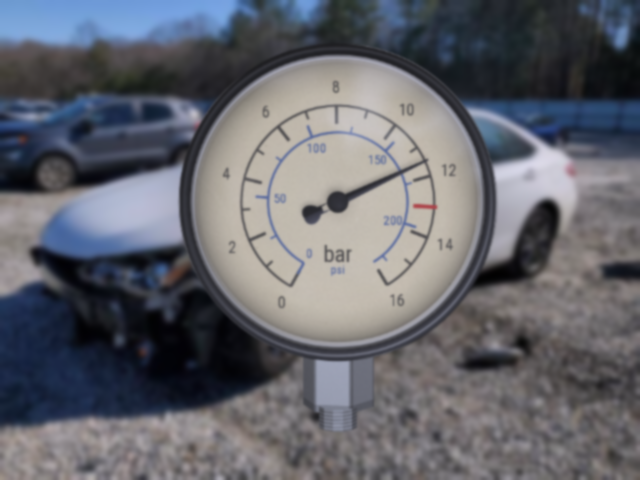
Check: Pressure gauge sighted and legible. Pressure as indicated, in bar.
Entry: 11.5 bar
